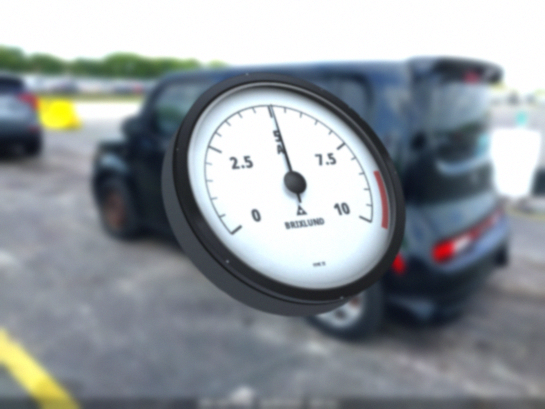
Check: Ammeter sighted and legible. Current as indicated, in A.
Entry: 5 A
